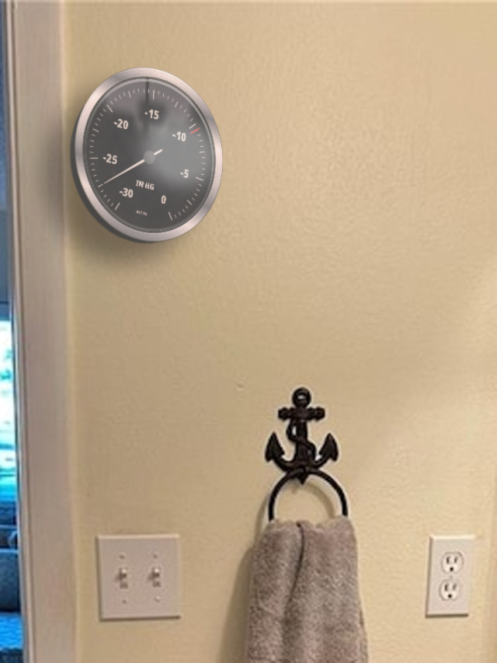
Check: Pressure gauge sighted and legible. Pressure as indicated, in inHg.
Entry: -27.5 inHg
